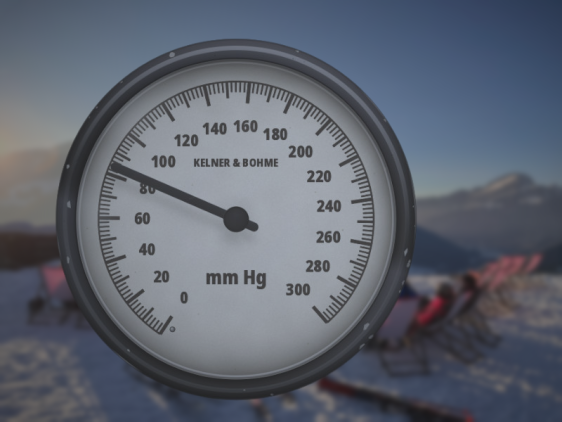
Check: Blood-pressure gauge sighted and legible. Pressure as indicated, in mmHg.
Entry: 84 mmHg
